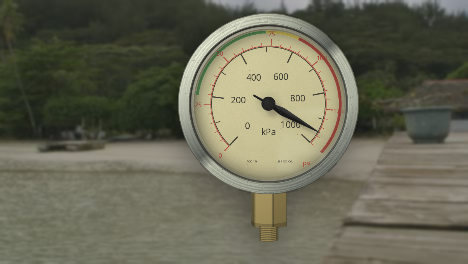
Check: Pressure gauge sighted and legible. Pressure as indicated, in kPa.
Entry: 950 kPa
